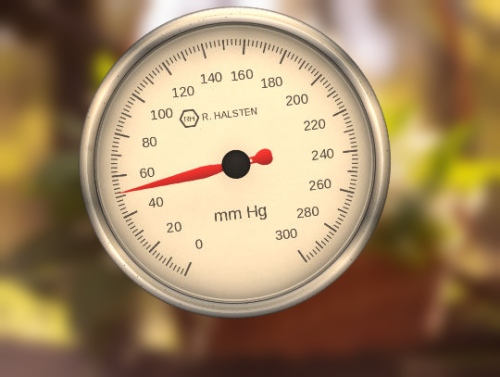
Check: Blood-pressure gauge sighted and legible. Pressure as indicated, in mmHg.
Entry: 52 mmHg
